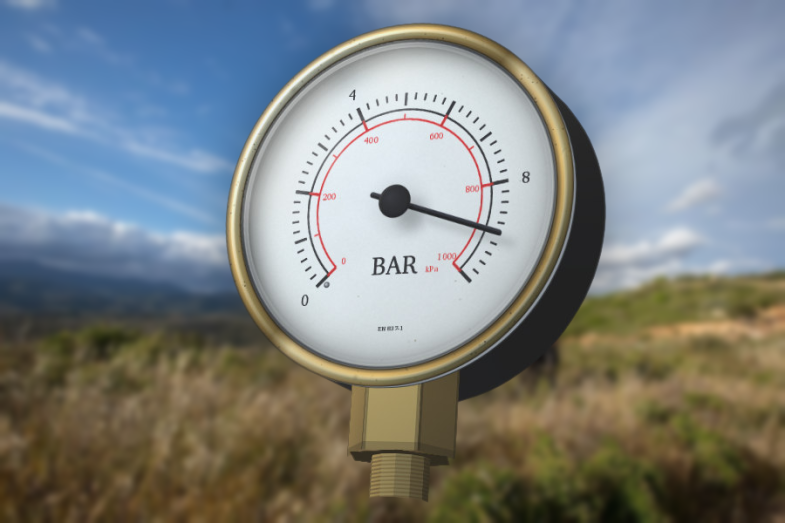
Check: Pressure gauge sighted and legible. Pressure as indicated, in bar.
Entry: 9 bar
